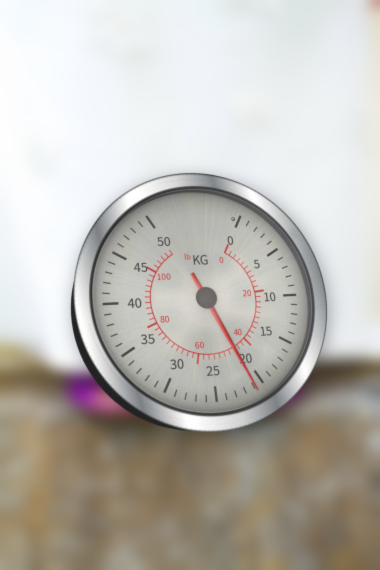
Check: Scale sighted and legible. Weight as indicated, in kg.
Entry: 21 kg
